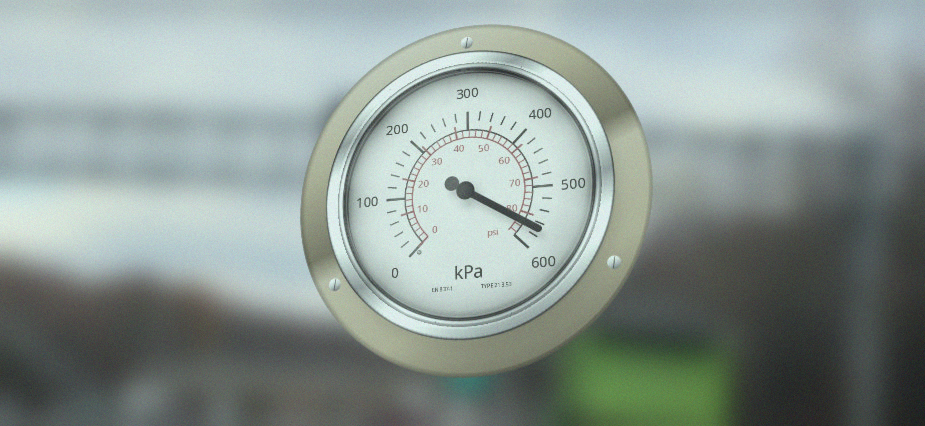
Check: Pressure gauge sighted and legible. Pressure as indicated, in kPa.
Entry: 570 kPa
